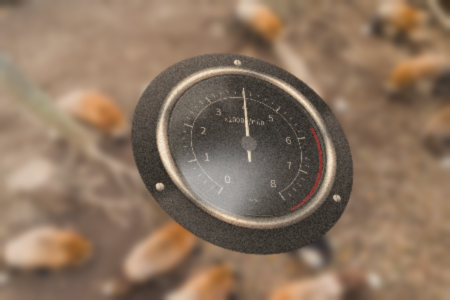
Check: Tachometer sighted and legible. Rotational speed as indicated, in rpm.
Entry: 4000 rpm
